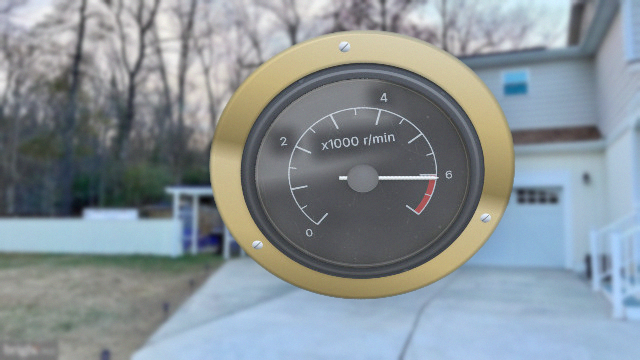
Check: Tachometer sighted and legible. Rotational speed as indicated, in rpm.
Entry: 6000 rpm
